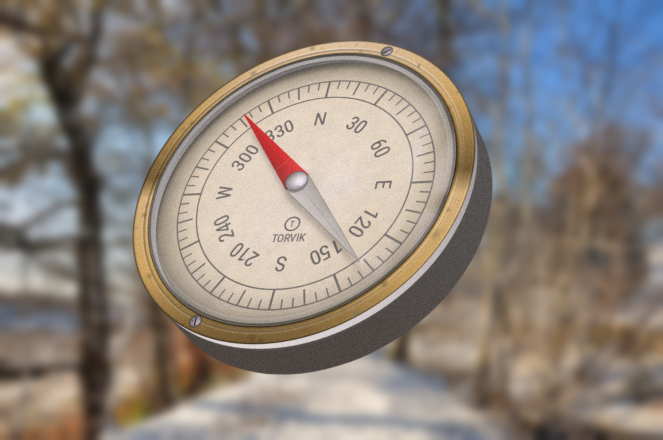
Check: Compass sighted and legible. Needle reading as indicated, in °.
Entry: 317.5 °
